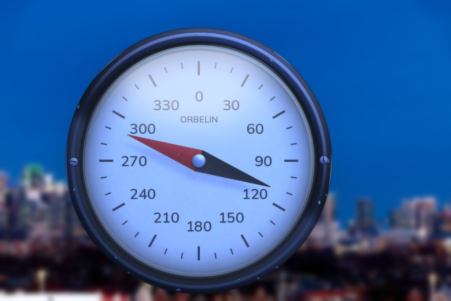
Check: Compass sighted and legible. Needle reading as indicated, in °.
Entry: 290 °
